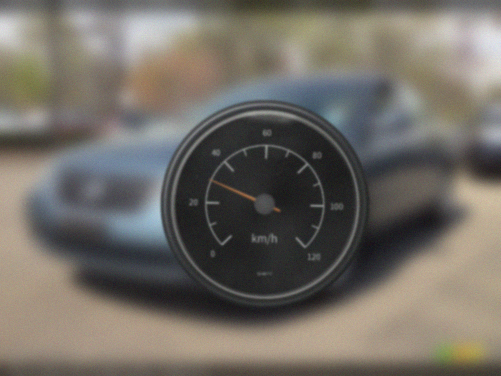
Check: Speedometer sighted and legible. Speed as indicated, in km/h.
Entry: 30 km/h
